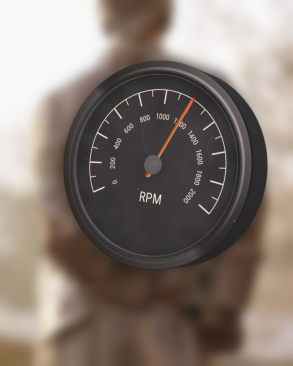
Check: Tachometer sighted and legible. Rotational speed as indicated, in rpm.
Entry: 1200 rpm
